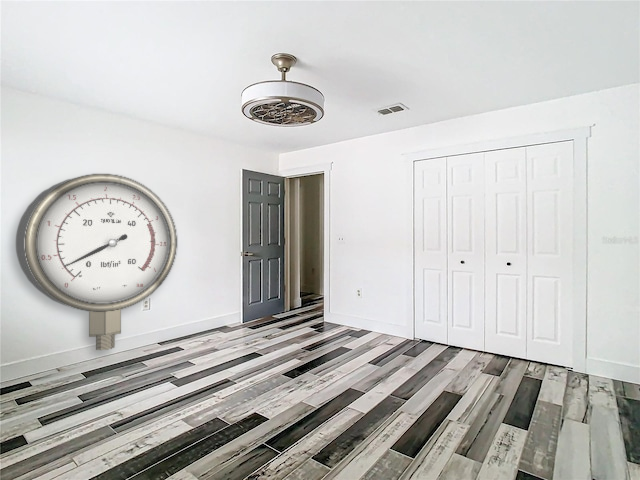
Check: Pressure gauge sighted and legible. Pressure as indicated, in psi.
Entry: 4 psi
